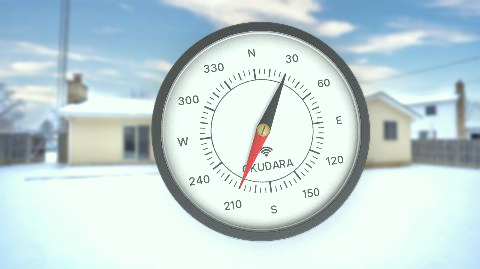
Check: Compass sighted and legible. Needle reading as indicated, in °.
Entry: 210 °
